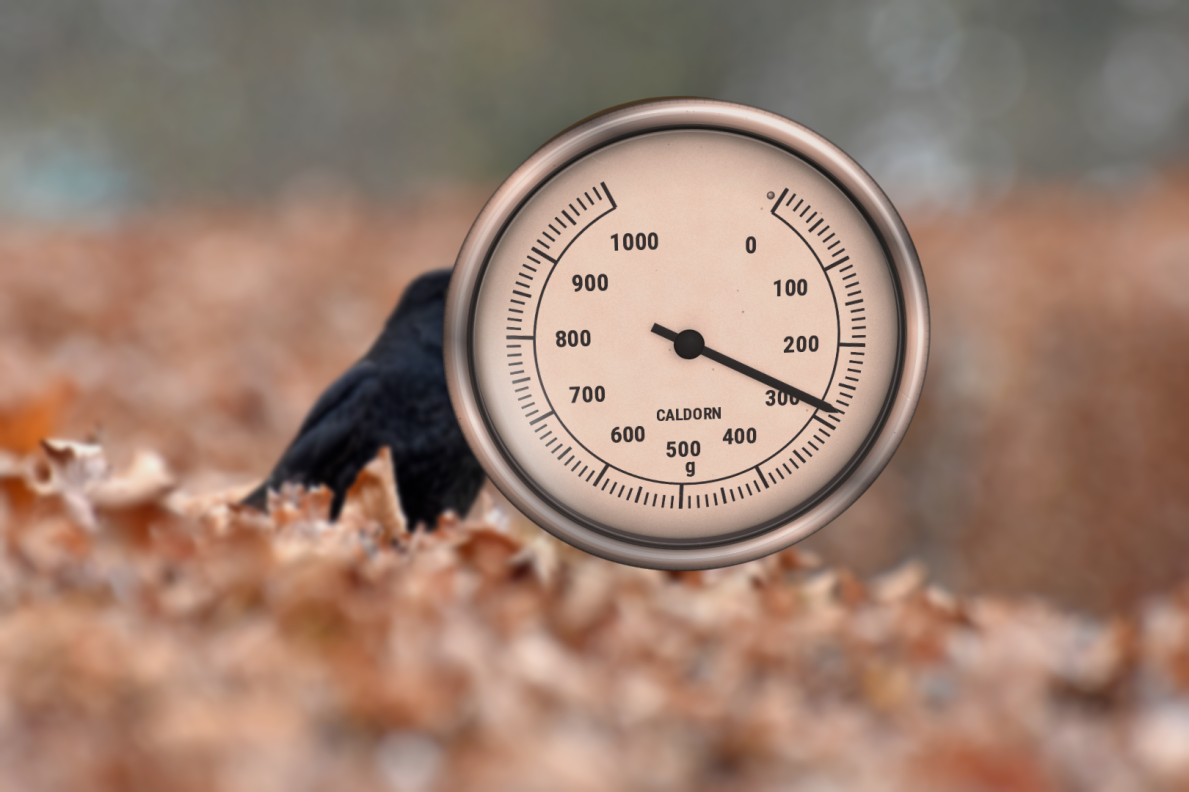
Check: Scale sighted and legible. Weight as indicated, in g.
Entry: 280 g
